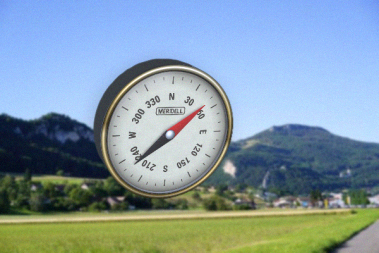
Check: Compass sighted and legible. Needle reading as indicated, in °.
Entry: 50 °
